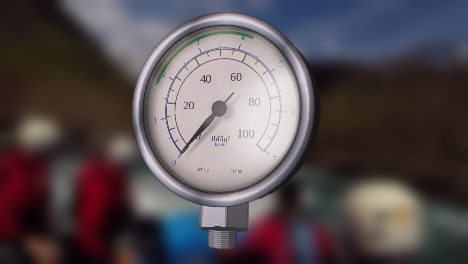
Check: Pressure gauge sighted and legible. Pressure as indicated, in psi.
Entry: 0 psi
